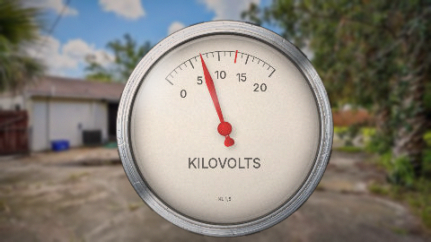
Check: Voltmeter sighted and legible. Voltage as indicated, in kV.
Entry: 7 kV
